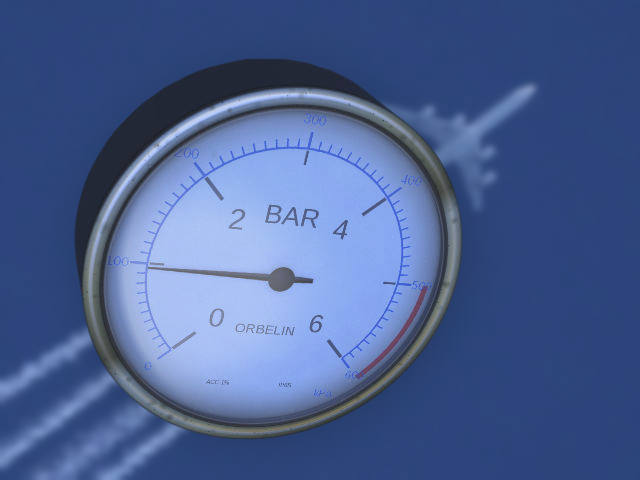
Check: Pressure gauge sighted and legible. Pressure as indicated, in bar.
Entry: 1 bar
